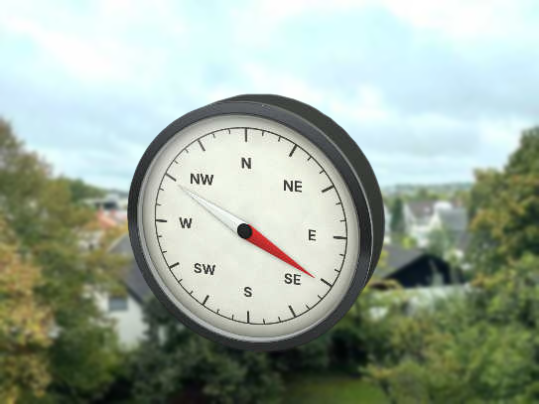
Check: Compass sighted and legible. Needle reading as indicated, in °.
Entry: 120 °
